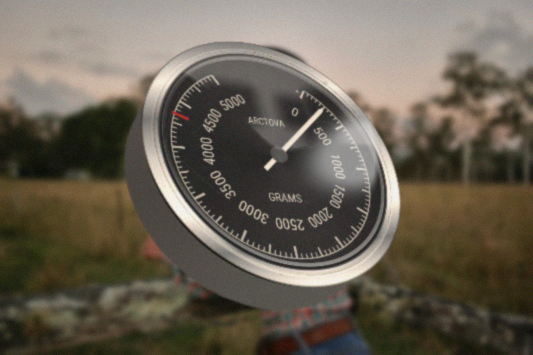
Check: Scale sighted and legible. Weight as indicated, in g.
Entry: 250 g
